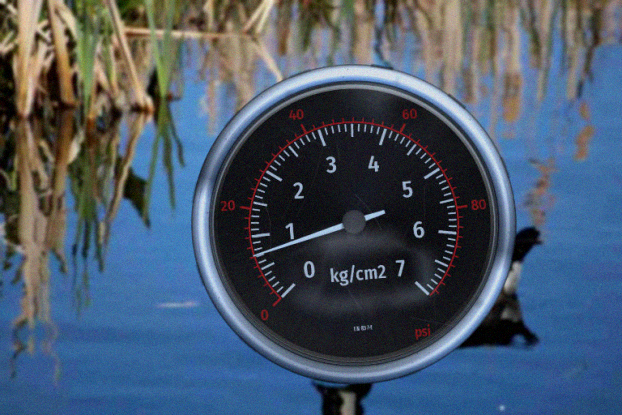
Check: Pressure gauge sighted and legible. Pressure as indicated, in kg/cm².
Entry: 0.7 kg/cm²
